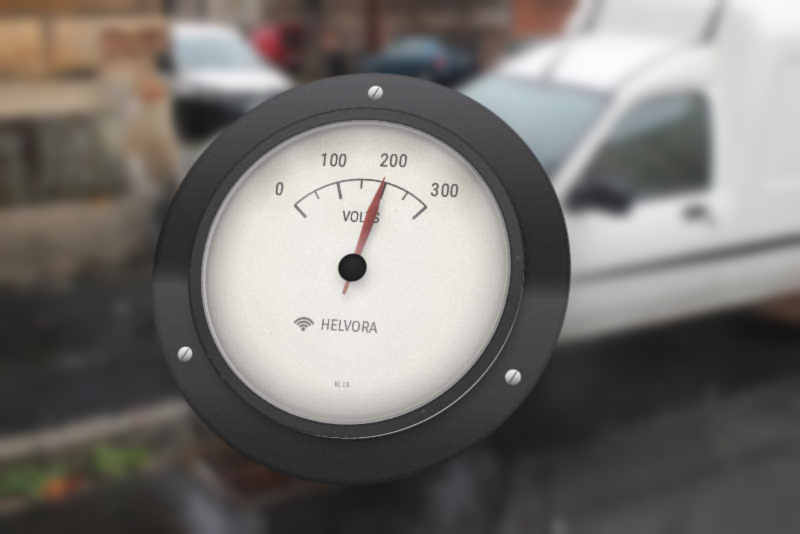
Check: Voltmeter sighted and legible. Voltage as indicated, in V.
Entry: 200 V
